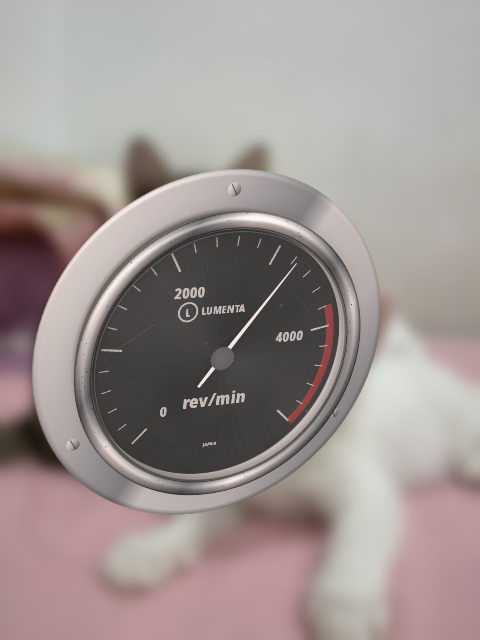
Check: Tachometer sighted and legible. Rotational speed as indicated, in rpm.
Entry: 3200 rpm
